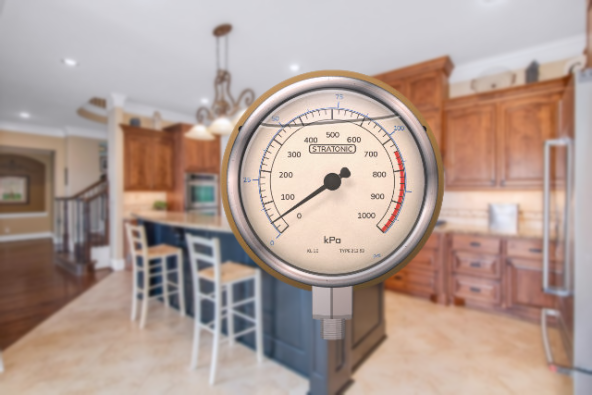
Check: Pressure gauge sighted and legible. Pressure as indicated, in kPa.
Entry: 40 kPa
